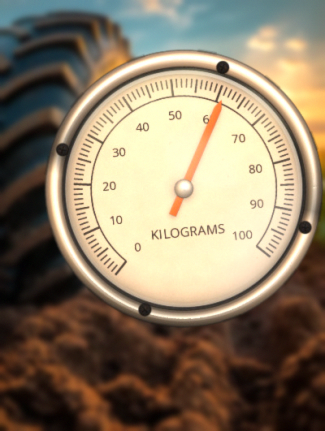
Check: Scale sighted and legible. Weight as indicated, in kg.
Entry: 61 kg
